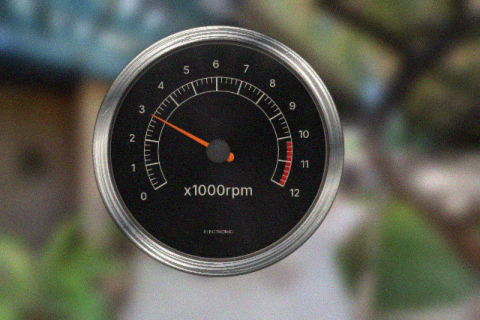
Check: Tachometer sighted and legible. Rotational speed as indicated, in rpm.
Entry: 3000 rpm
